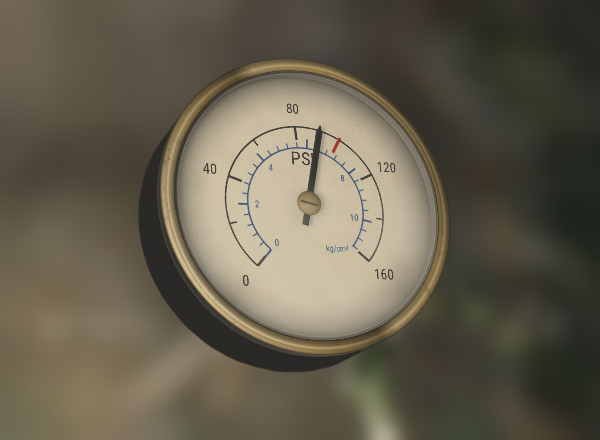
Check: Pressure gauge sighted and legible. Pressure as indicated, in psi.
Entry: 90 psi
